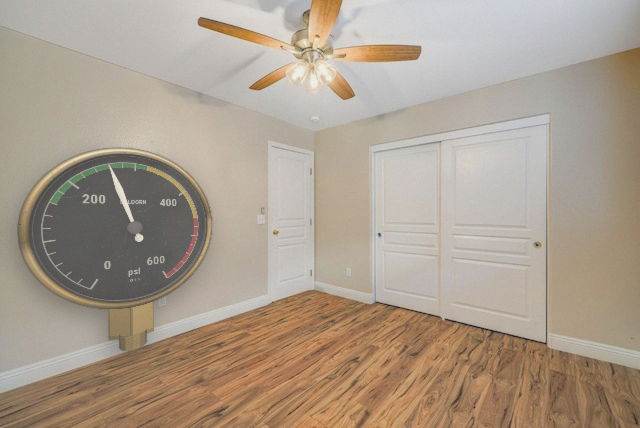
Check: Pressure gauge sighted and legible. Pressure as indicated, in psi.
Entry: 260 psi
